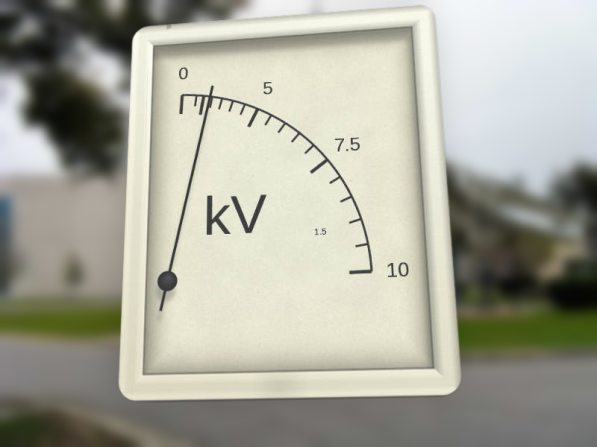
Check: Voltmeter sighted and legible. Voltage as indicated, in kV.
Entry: 3 kV
